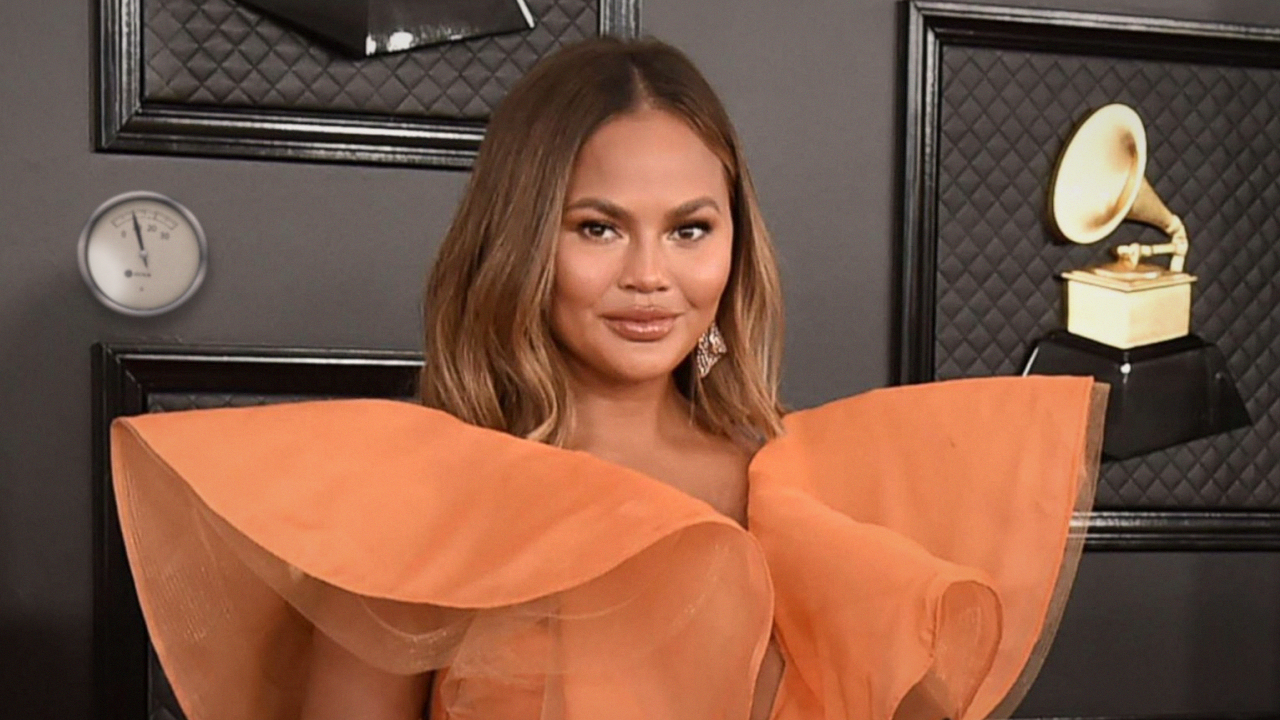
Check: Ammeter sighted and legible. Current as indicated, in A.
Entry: 10 A
